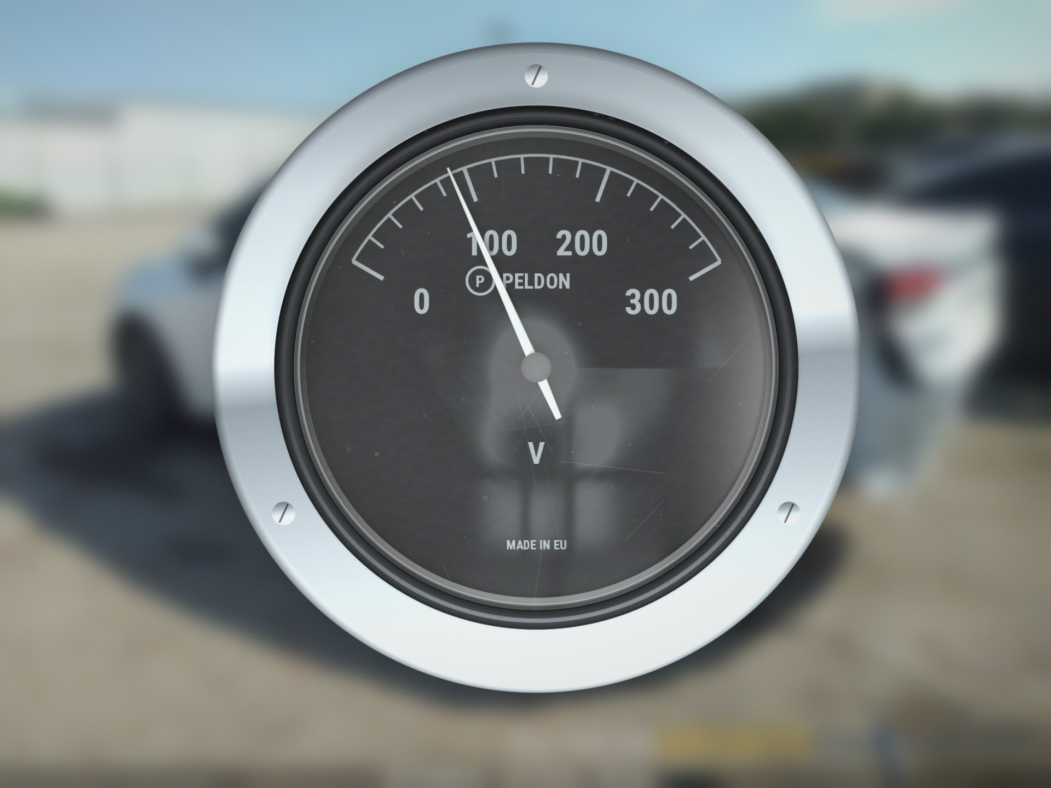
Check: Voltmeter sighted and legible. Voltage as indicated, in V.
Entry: 90 V
